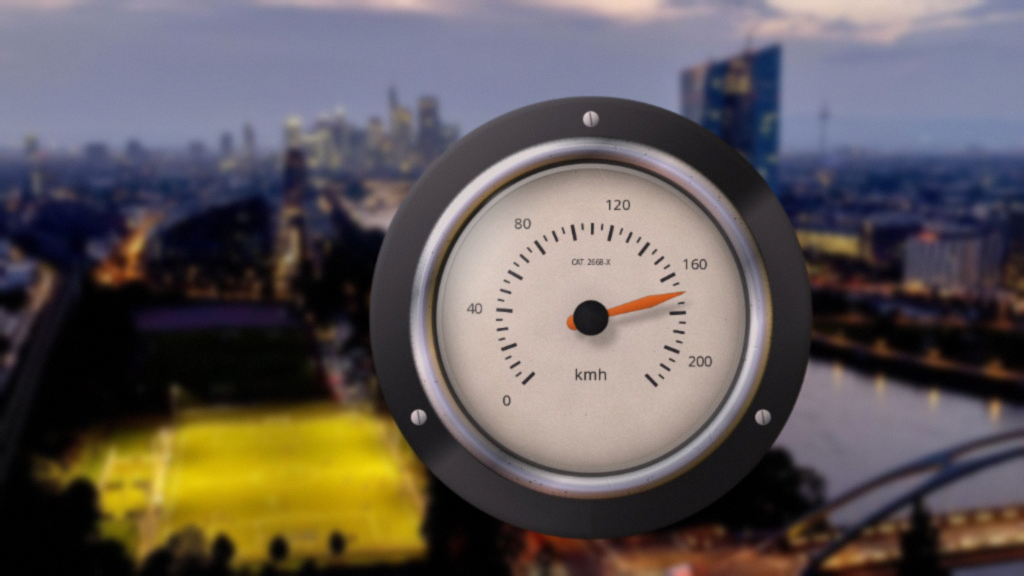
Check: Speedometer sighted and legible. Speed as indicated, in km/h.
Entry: 170 km/h
